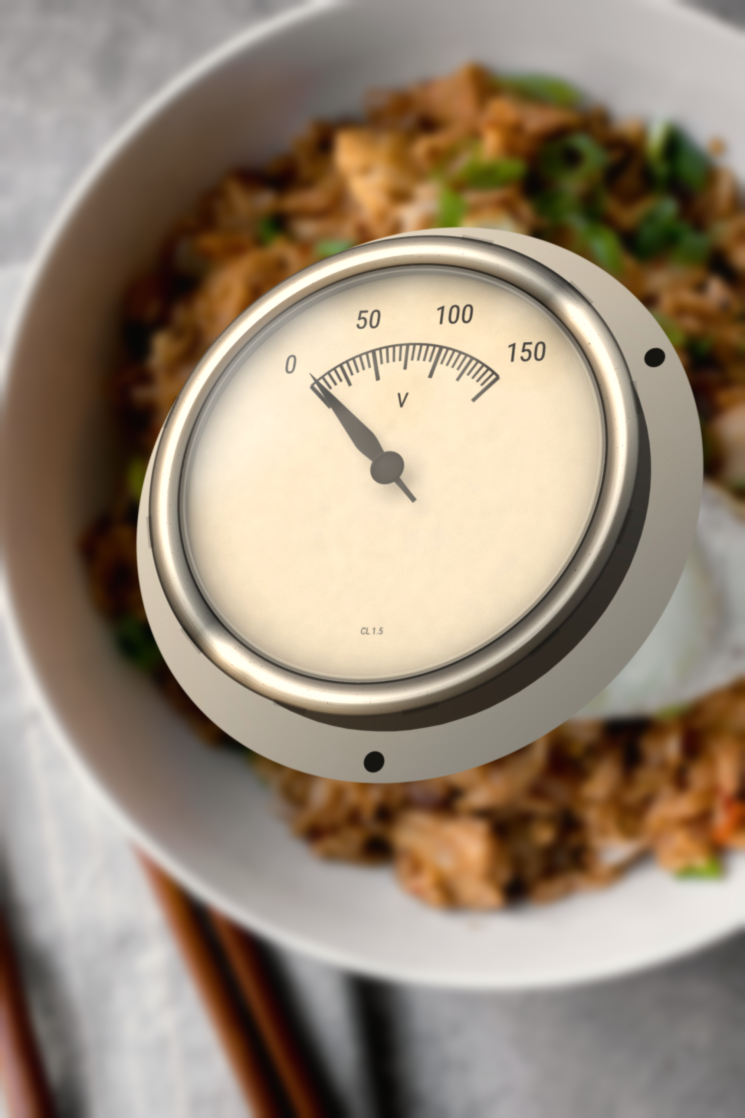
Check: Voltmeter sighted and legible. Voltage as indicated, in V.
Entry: 5 V
